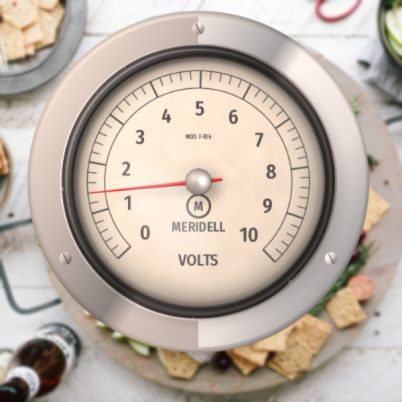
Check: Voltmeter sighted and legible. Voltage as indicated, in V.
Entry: 1.4 V
